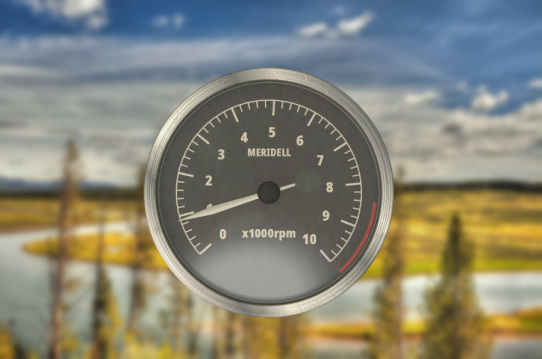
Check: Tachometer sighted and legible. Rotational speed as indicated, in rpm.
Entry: 900 rpm
